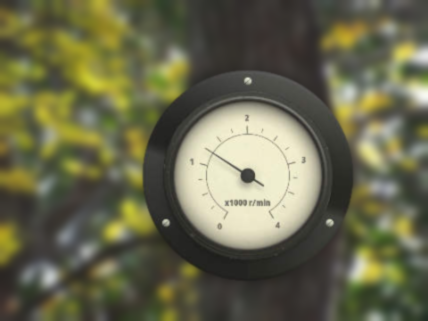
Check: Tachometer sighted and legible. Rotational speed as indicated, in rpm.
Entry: 1250 rpm
